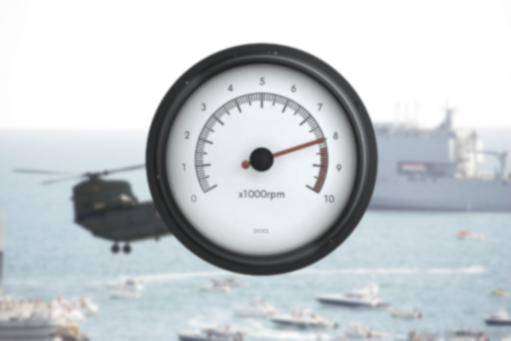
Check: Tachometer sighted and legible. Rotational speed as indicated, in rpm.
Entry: 8000 rpm
